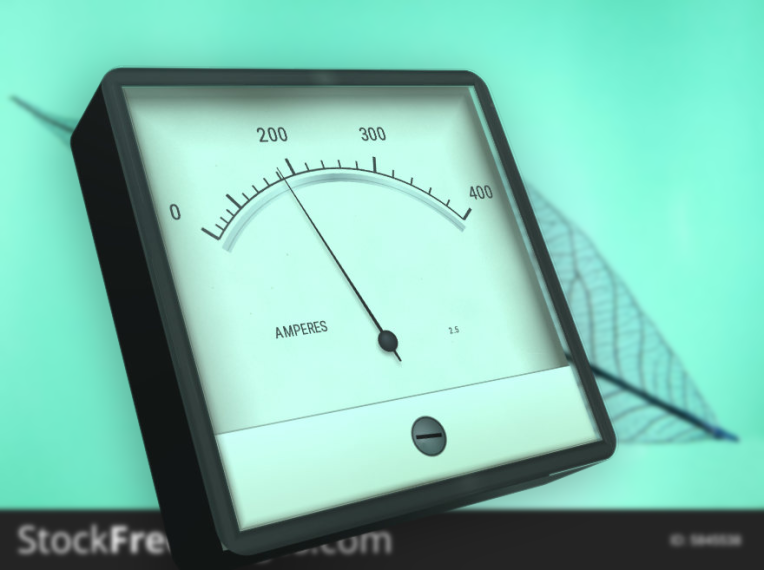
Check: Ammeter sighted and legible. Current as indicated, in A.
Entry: 180 A
